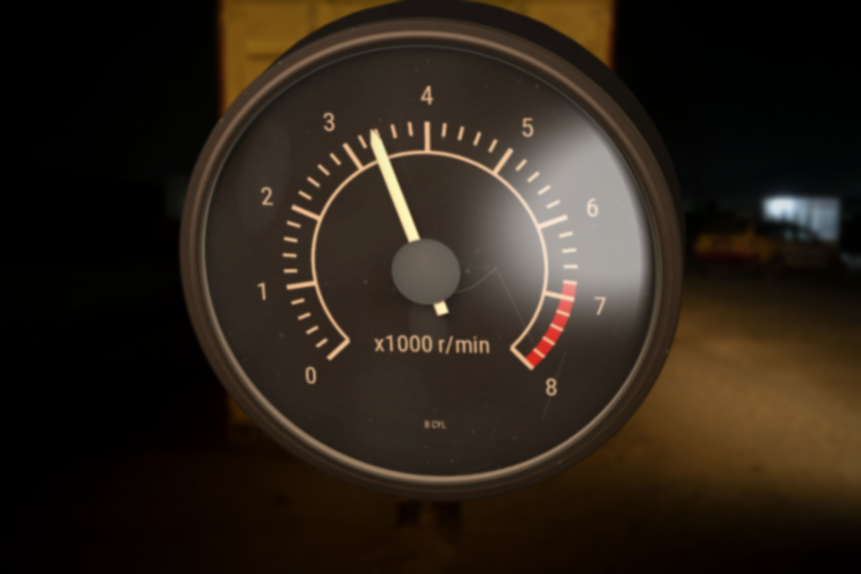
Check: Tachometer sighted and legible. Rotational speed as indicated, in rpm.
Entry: 3400 rpm
